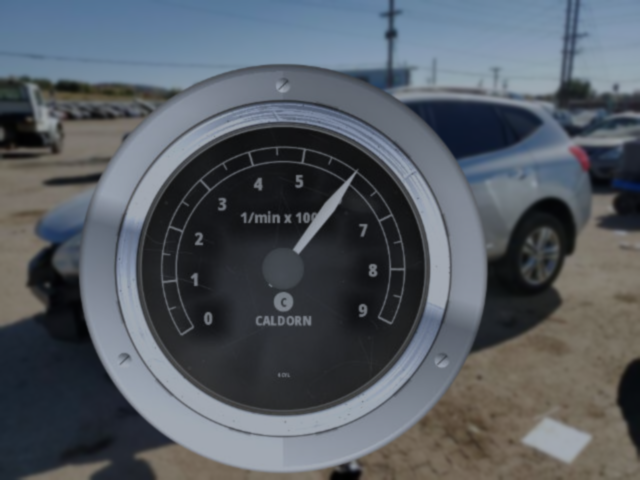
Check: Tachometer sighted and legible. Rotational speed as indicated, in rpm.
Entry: 6000 rpm
